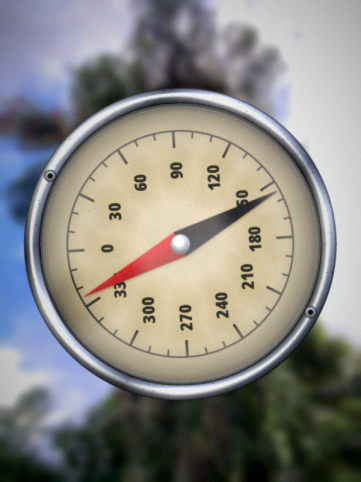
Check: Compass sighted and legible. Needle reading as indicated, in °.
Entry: 335 °
